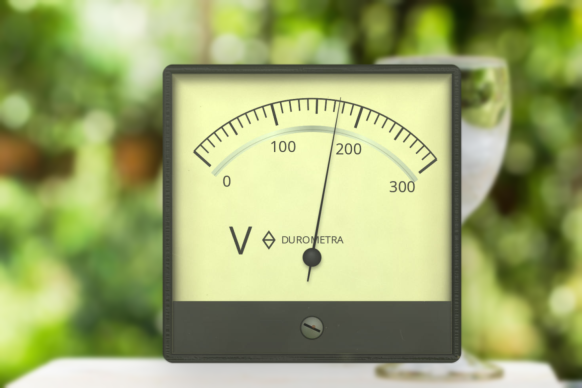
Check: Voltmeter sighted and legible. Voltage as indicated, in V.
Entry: 175 V
